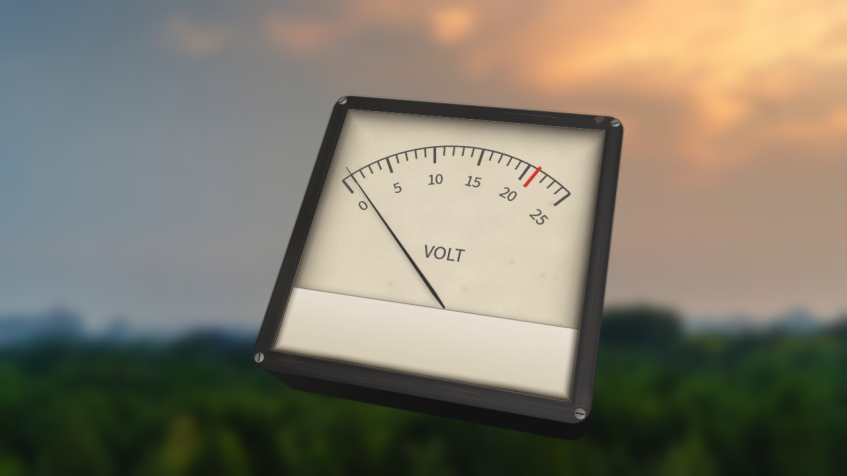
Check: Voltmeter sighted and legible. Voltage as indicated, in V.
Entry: 1 V
